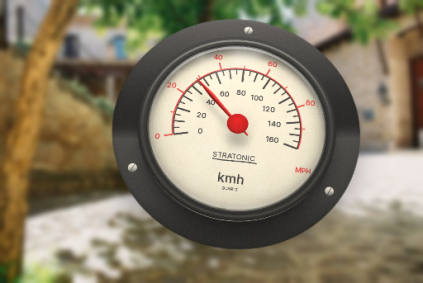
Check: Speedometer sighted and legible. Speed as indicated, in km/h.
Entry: 45 km/h
